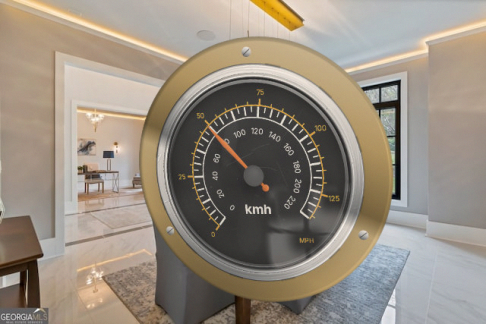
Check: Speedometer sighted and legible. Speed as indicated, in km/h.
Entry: 80 km/h
